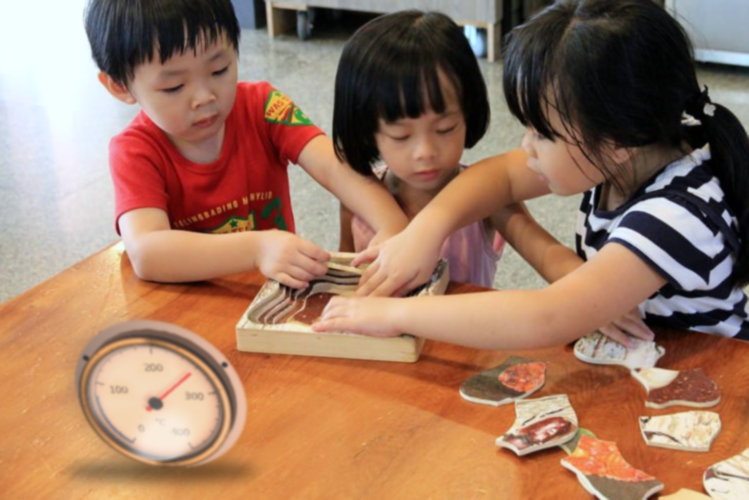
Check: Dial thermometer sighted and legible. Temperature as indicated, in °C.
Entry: 260 °C
